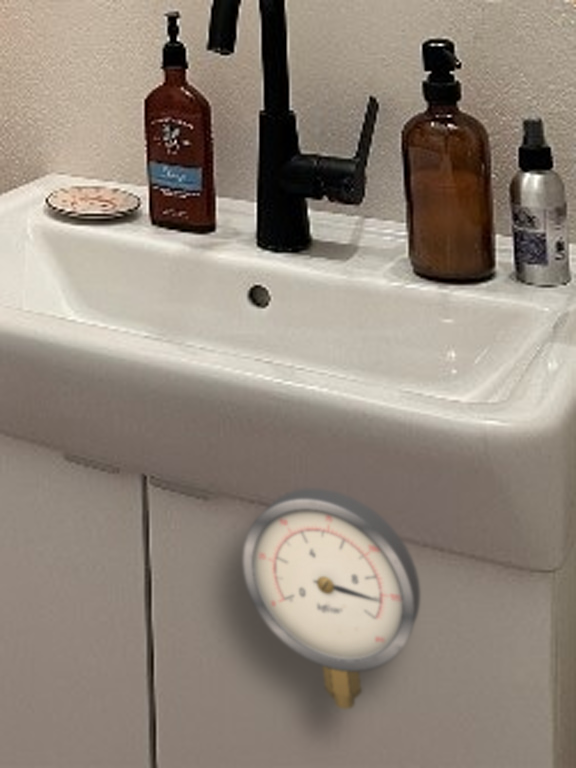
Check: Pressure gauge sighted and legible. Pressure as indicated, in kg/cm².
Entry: 9 kg/cm²
